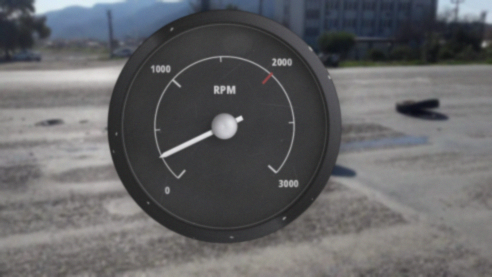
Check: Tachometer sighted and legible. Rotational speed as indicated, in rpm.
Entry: 250 rpm
